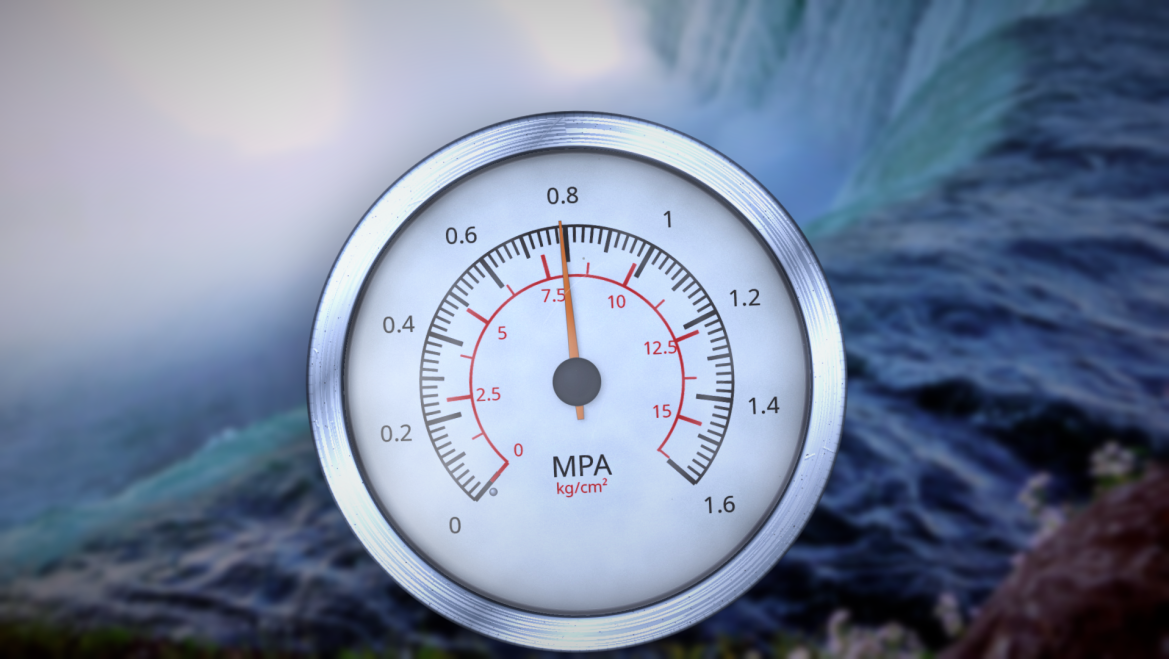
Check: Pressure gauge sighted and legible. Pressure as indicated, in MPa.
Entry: 0.79 MPa
